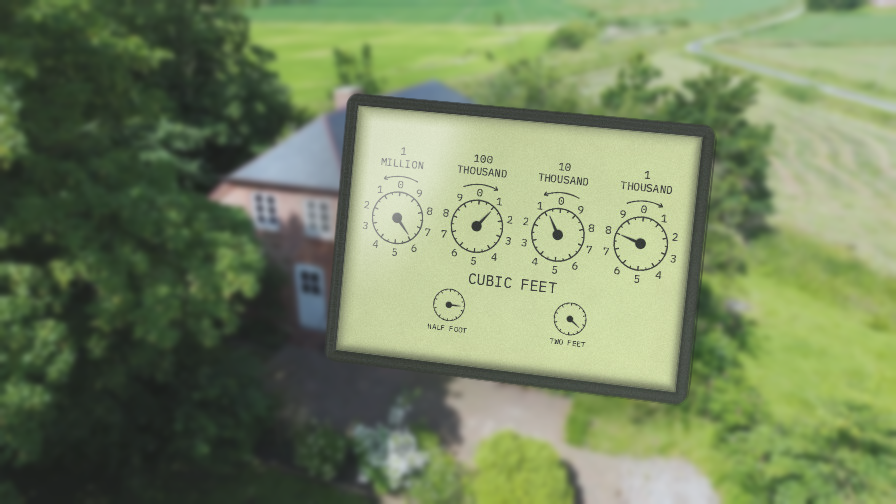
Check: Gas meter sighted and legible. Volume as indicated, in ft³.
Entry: 610800 ft³
